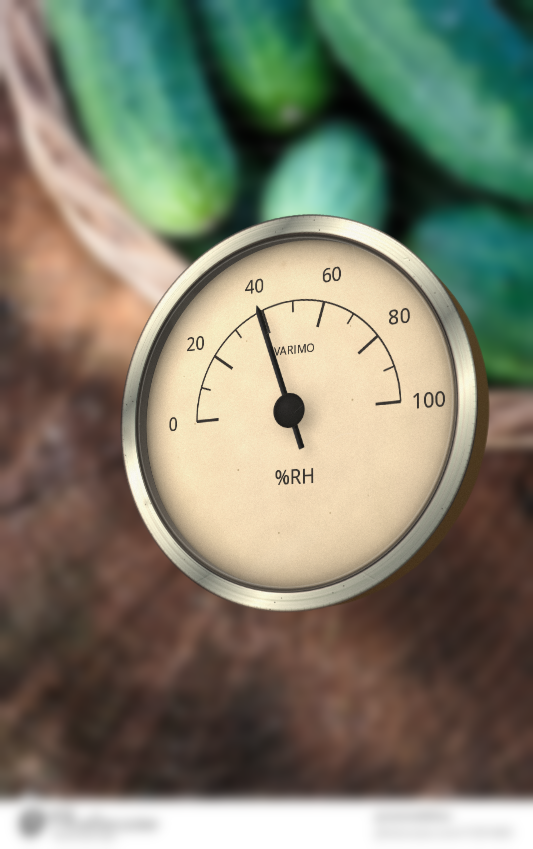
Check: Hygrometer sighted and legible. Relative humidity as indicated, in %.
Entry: 40 %
